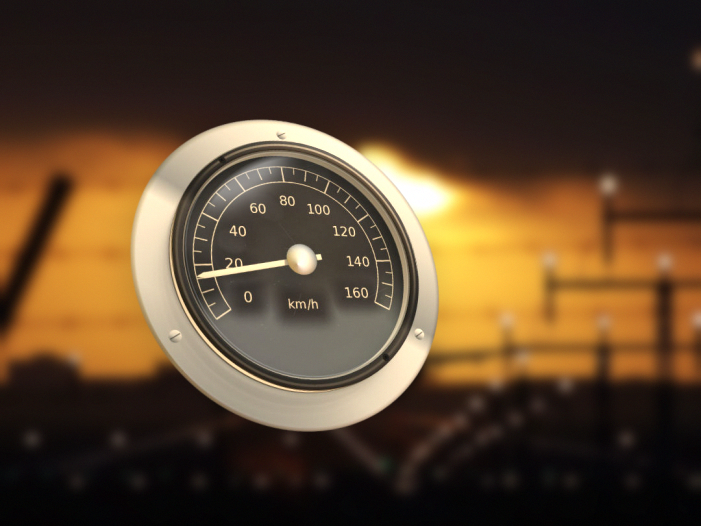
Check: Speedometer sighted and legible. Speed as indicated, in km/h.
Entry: 15 km/h
